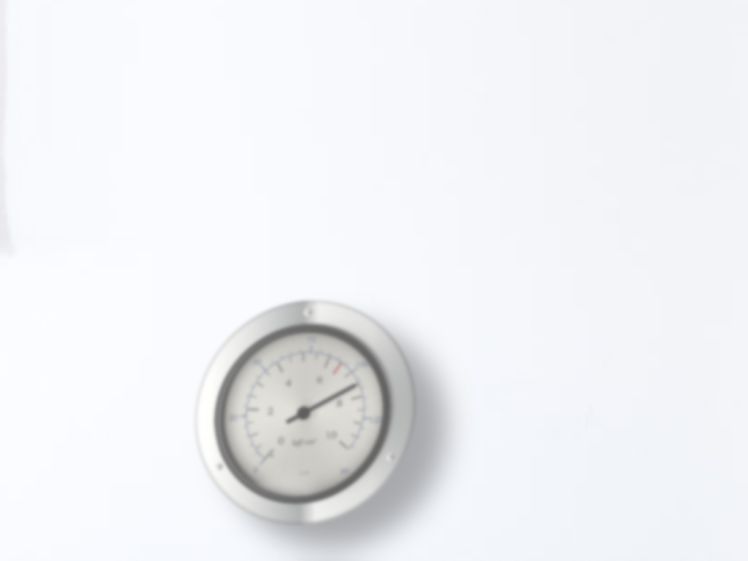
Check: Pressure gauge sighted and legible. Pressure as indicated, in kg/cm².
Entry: 7.5 kg/cm²
